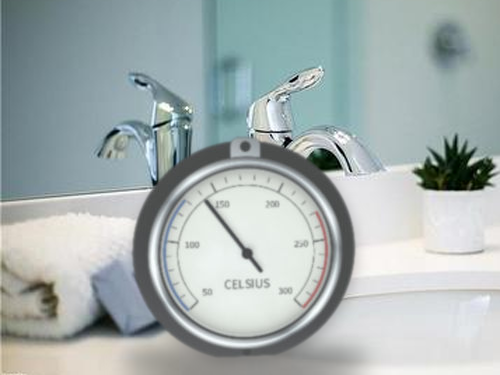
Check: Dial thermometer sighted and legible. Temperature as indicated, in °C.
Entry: 140 °C
